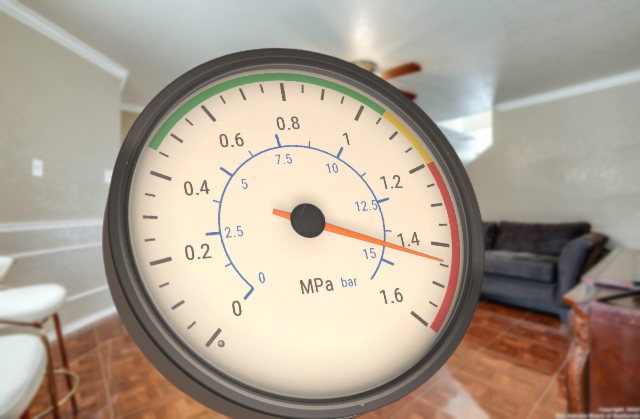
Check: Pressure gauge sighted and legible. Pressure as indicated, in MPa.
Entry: 1.45 MPa
